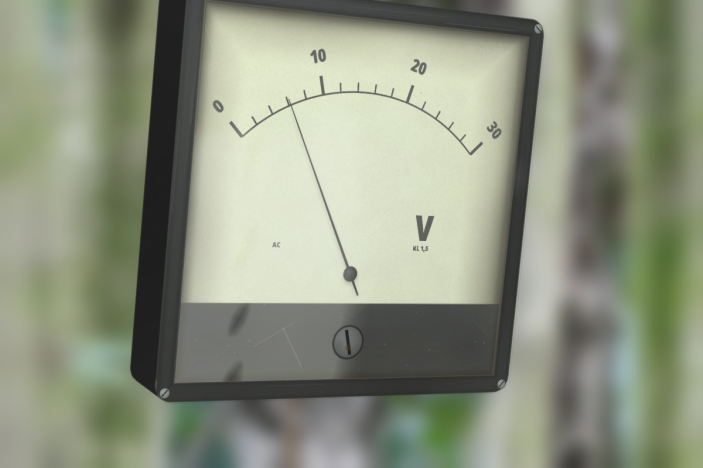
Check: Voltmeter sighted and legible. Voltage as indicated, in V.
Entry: 6 V
